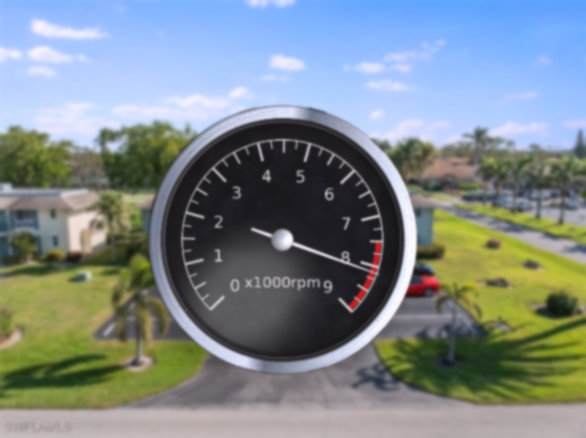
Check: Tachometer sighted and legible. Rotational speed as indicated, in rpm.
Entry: 8125 rpm
